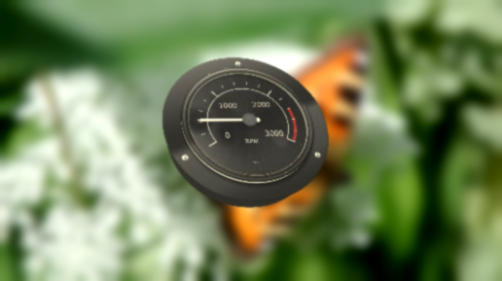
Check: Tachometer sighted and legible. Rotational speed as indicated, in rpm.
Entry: 400 rpm
